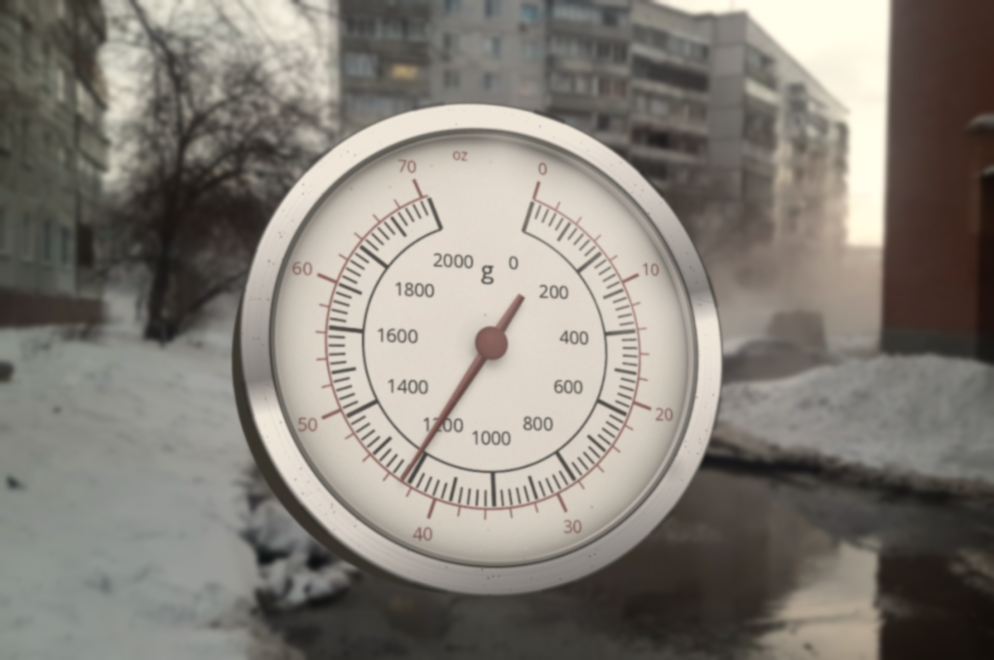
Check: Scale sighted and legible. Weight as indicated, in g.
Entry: 1220 g
